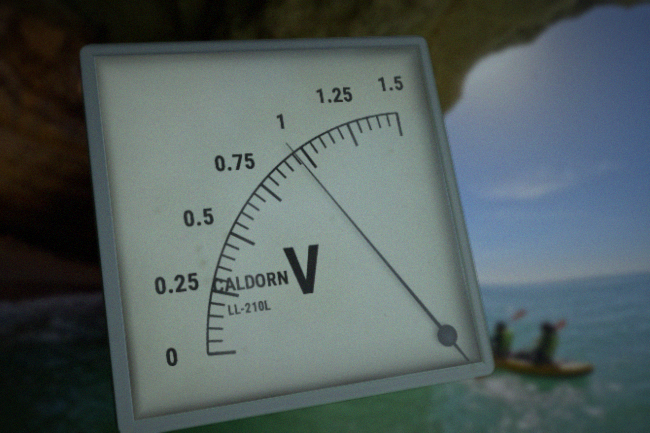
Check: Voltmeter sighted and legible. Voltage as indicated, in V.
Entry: 0.95 V
